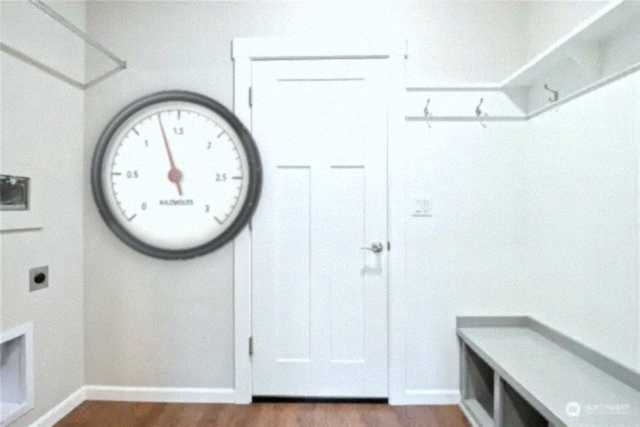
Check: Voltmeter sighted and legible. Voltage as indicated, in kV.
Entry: 1.3 kV
